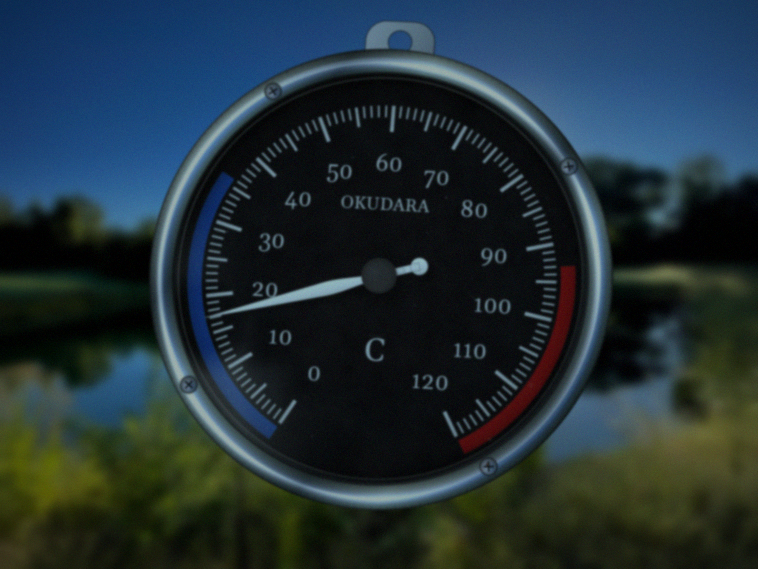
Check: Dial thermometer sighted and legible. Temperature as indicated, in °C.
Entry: 17 °C
